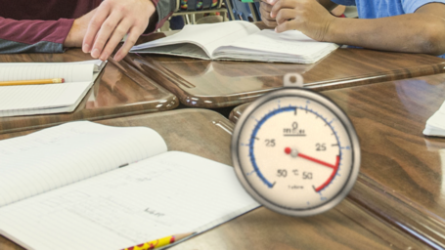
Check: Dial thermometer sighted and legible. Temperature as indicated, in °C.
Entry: 35 °C
